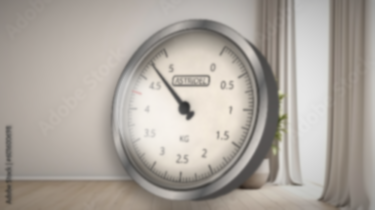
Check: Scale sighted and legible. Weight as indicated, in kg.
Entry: 4.75 kg
